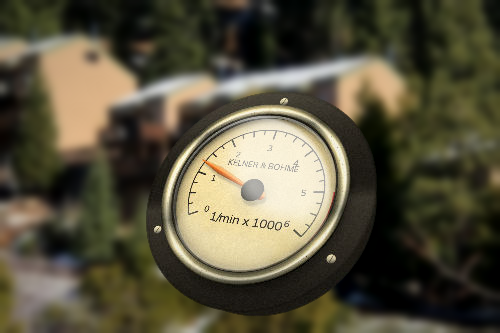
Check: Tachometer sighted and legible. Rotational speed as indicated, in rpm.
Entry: 1250 rpm
